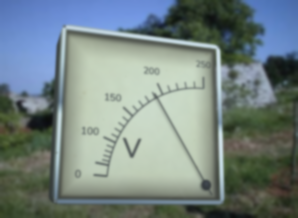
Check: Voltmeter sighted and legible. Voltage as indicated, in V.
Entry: 190 V
